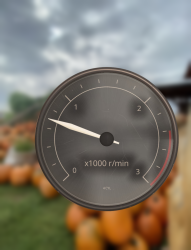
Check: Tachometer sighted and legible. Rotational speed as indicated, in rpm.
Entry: 700 rpm
